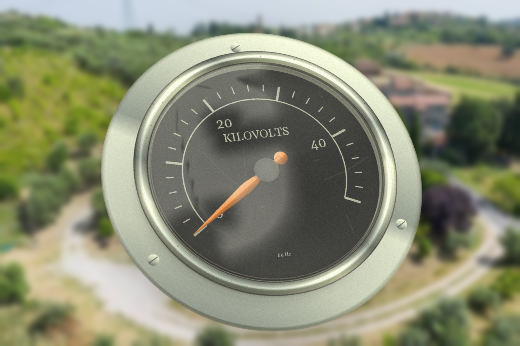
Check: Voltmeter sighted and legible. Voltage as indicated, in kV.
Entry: 0 kV
